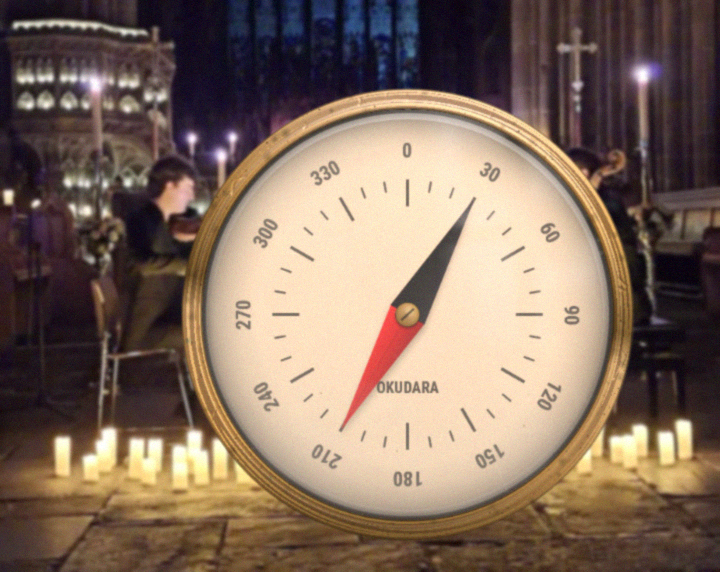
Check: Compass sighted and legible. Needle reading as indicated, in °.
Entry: 210 °
